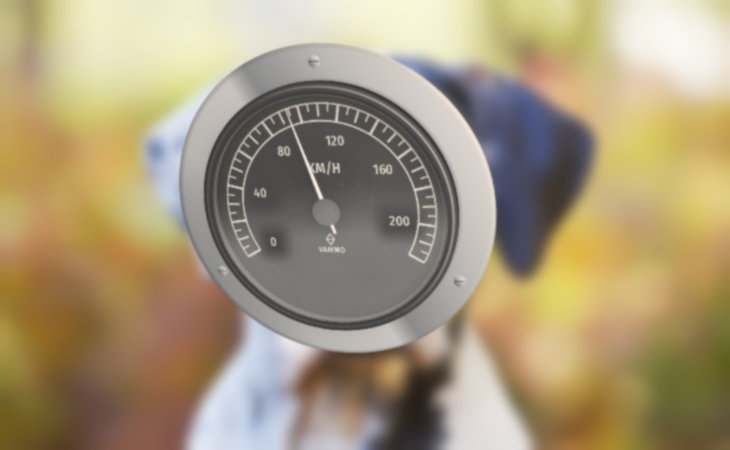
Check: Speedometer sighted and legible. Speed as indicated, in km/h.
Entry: 95 km/h
